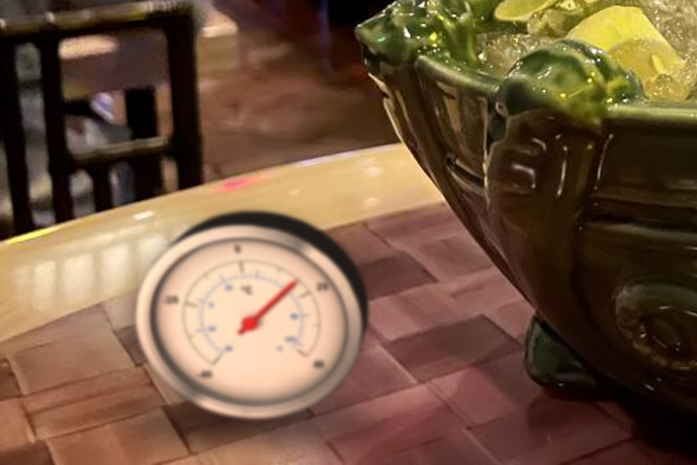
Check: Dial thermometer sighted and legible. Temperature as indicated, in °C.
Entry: 15 °C
